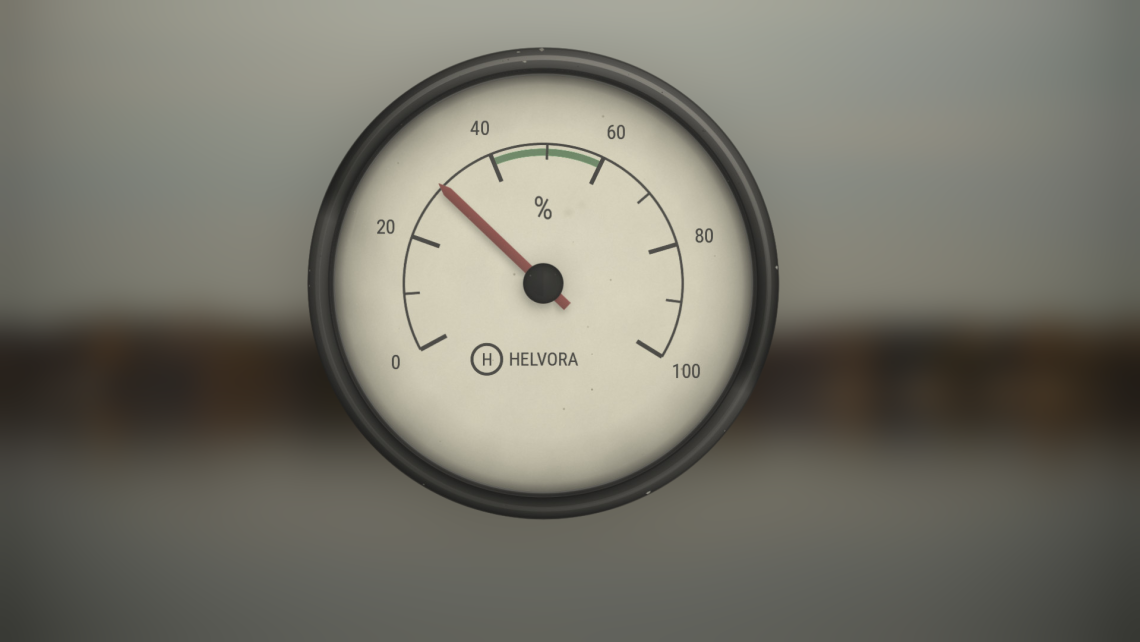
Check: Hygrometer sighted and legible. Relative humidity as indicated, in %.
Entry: 30 %
